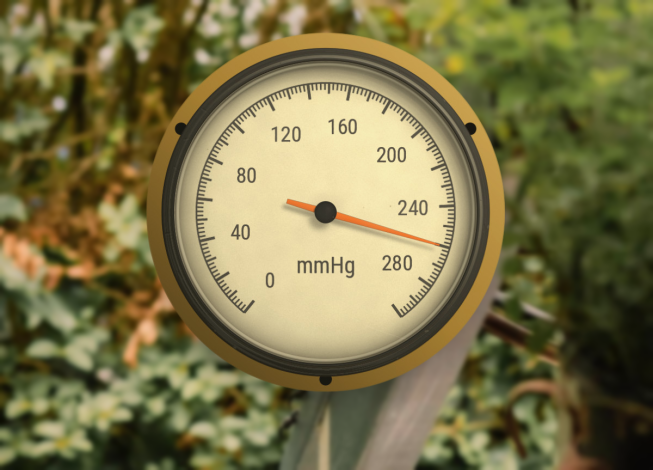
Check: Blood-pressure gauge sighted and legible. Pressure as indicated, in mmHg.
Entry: 260 mmHg
